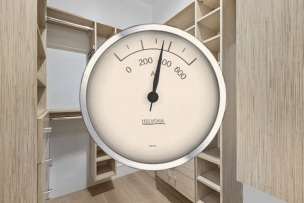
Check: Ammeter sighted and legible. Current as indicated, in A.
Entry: 350 A
